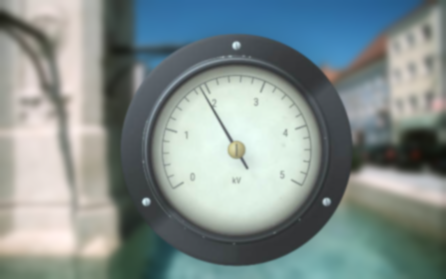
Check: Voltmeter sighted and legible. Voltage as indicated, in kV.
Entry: 1.9 kV
